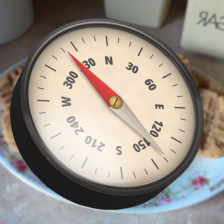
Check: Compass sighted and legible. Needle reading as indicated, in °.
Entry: 320 °
